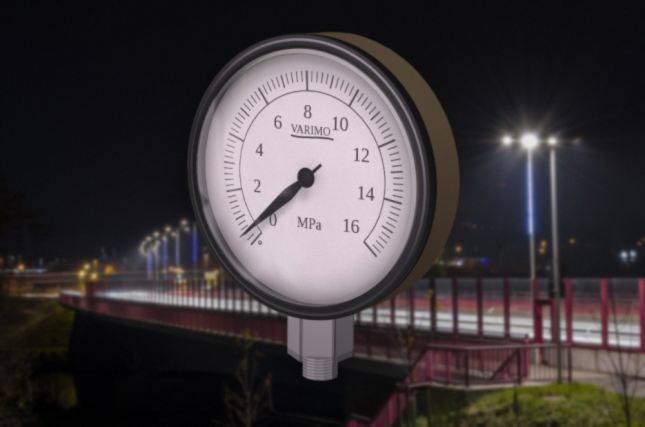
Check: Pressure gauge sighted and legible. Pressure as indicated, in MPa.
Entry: 0.4 MPa
